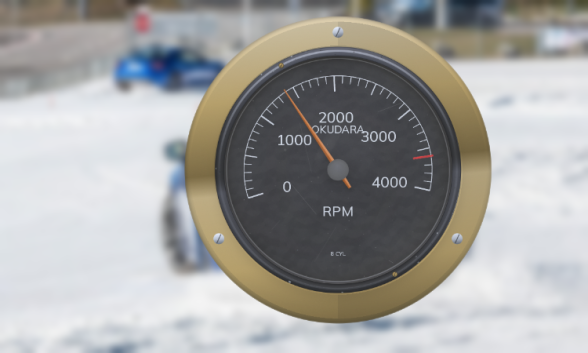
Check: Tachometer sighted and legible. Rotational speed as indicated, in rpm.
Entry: 1400 rpm
